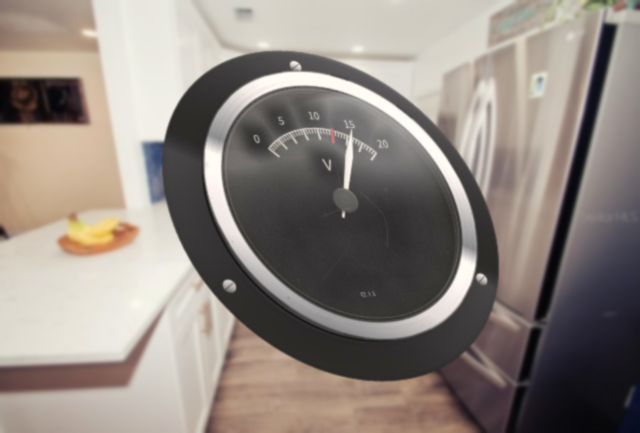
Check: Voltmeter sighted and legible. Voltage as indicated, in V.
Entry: 15 V
